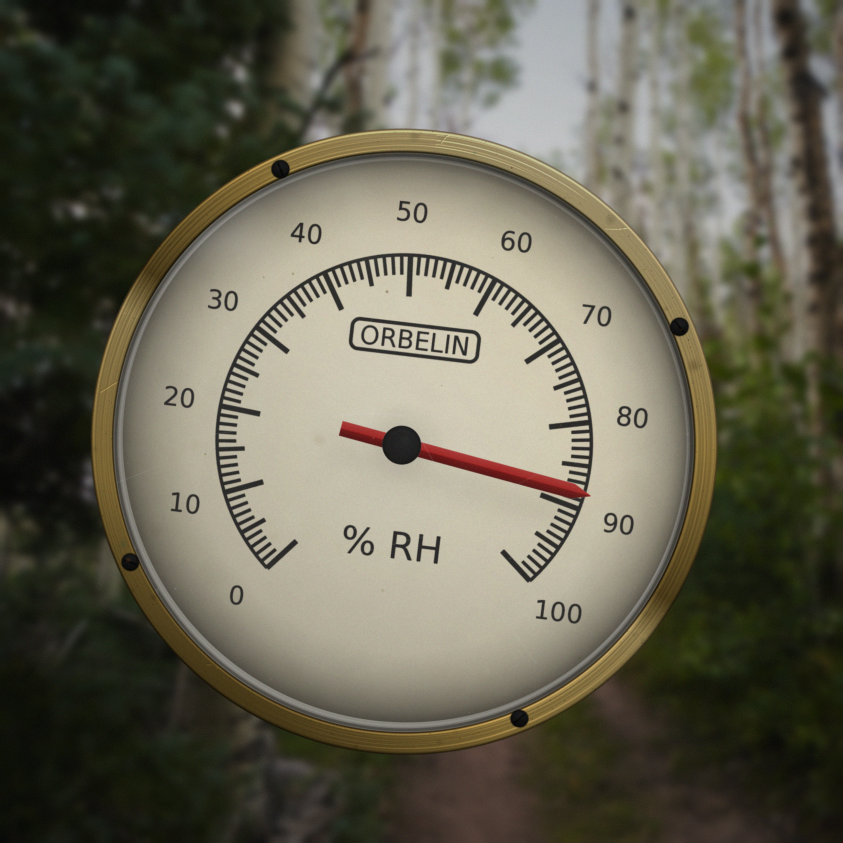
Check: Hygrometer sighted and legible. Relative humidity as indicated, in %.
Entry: 88 %
